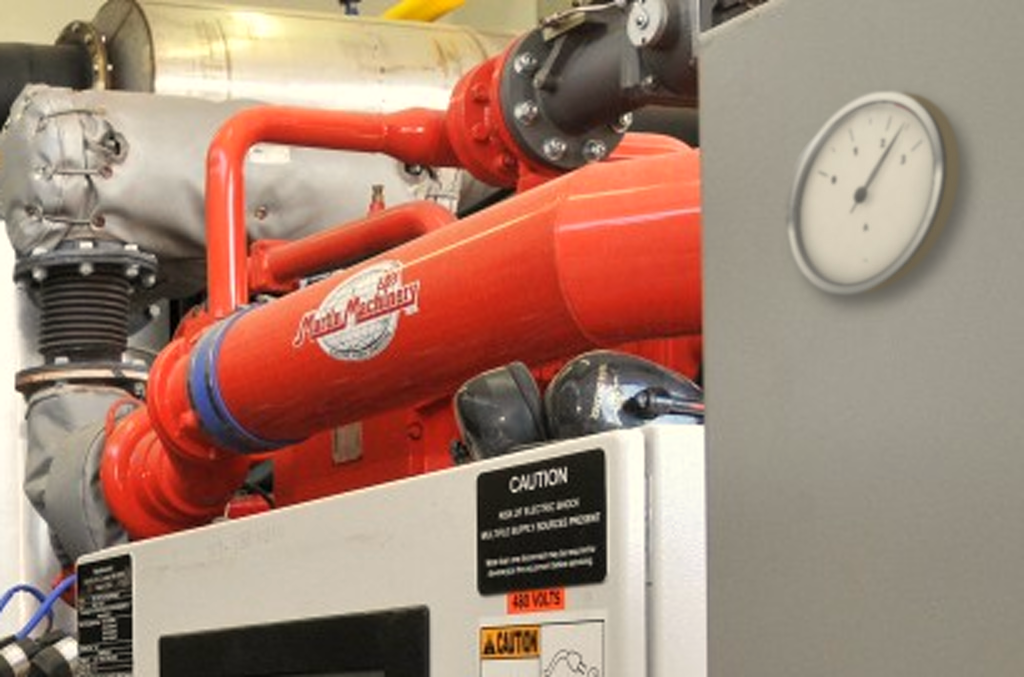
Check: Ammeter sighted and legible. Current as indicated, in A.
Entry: 2.5 A
